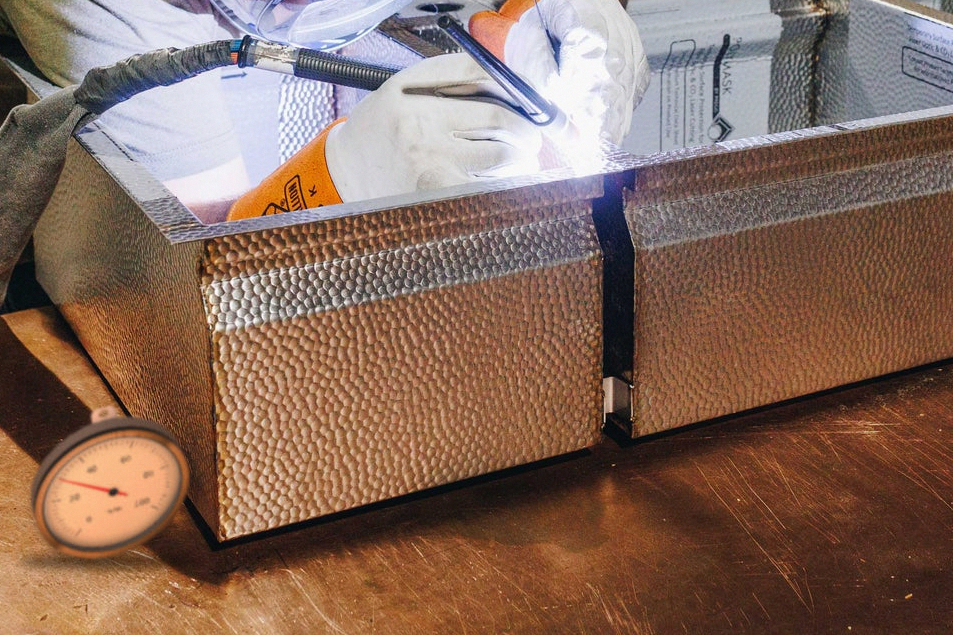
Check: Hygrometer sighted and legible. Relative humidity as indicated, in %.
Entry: 30 %
